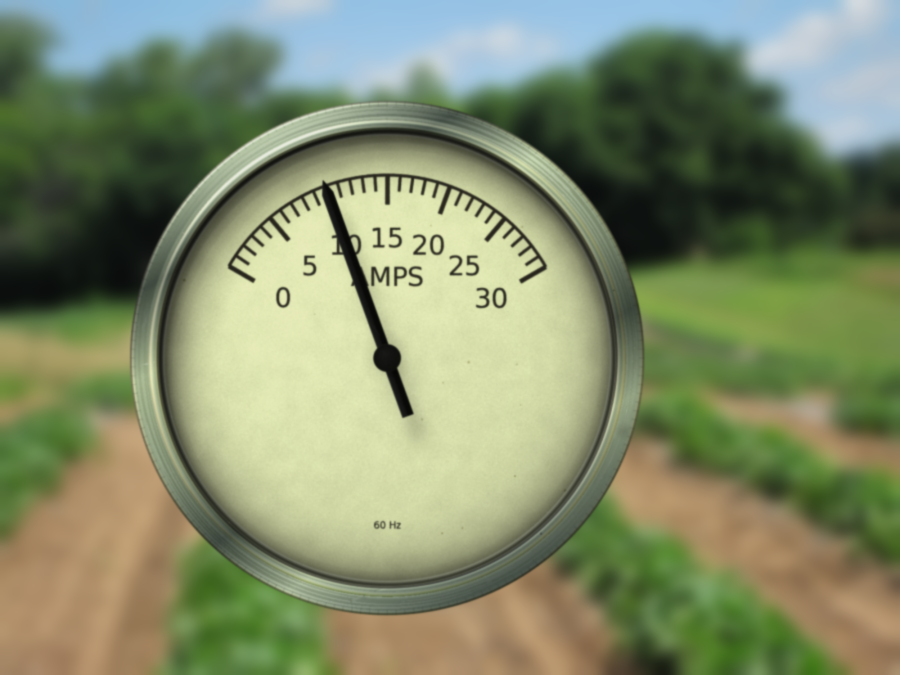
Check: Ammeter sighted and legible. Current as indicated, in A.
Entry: 10 A
